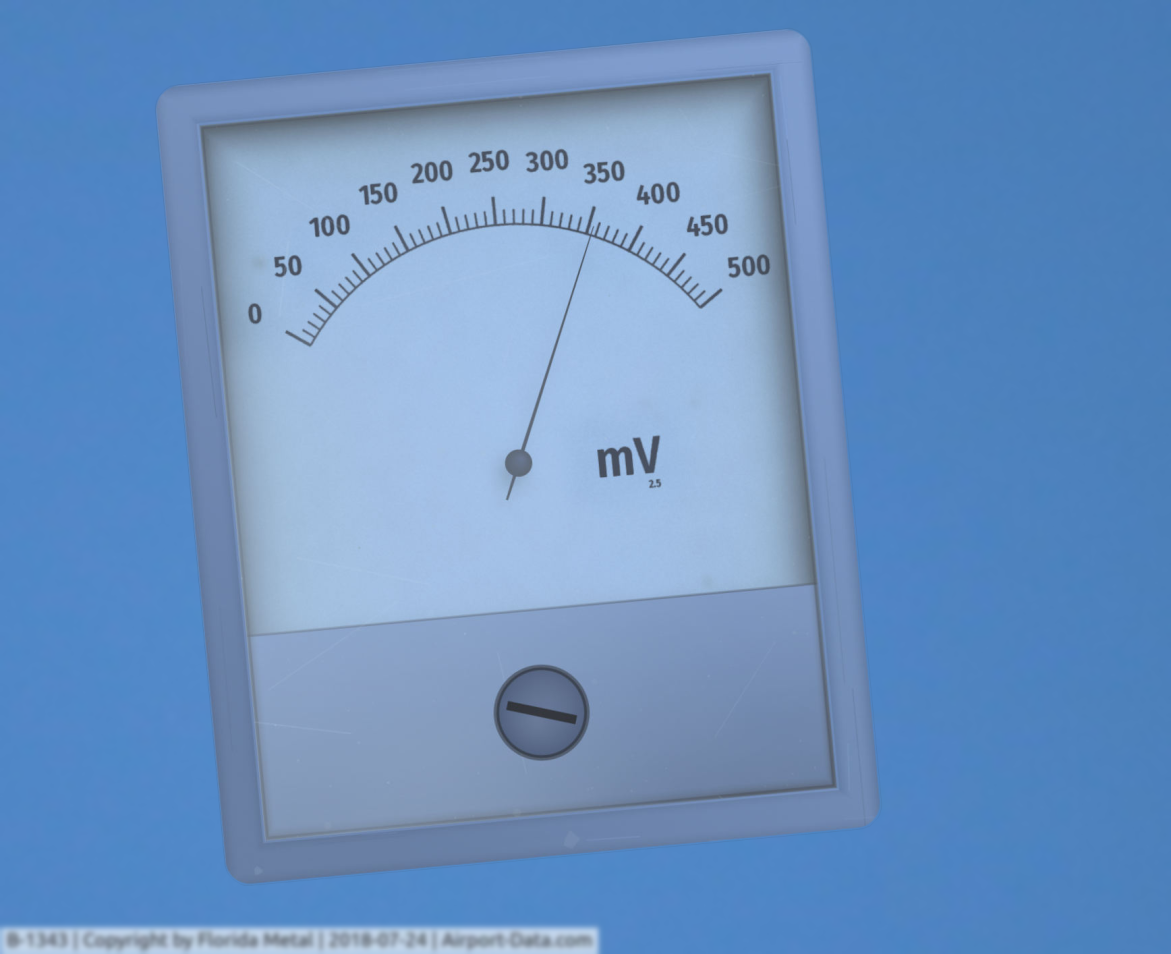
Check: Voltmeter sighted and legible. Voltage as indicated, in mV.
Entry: 355 mV
